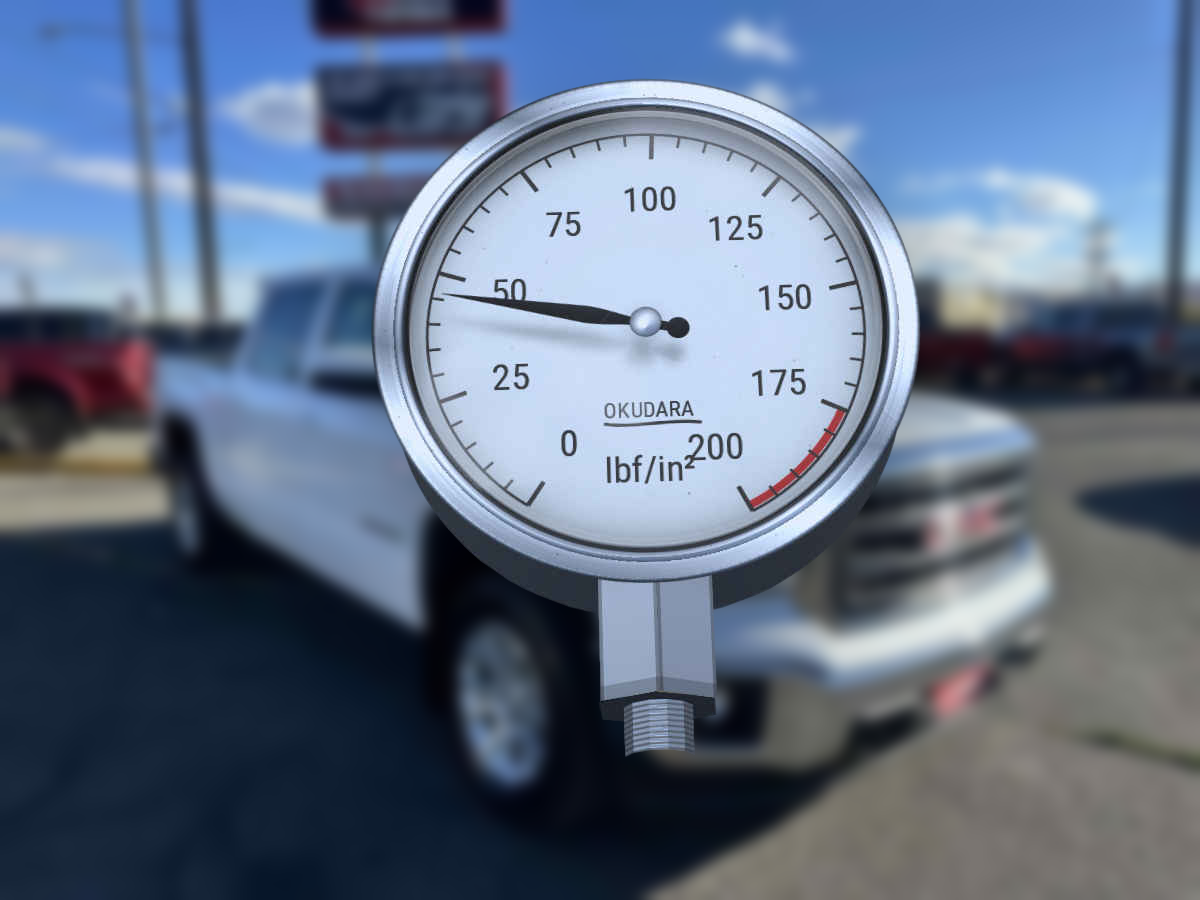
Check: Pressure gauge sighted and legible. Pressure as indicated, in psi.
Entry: 45 psi
